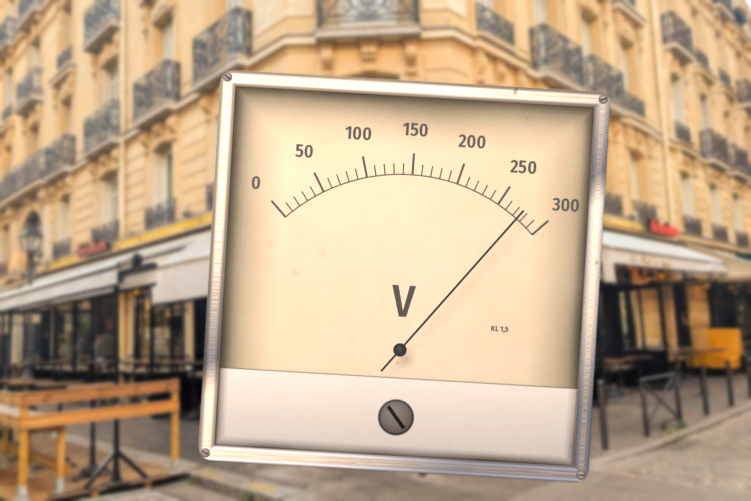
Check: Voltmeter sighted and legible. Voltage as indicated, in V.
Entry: 275 V
